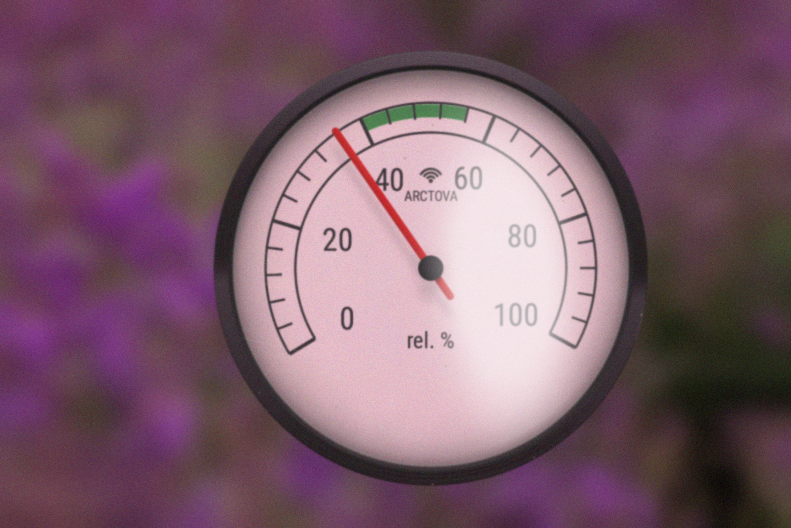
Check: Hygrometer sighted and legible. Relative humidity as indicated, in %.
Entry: 36 %
